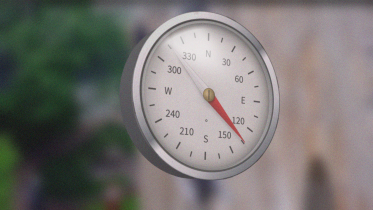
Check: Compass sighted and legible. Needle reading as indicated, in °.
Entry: 135 °
